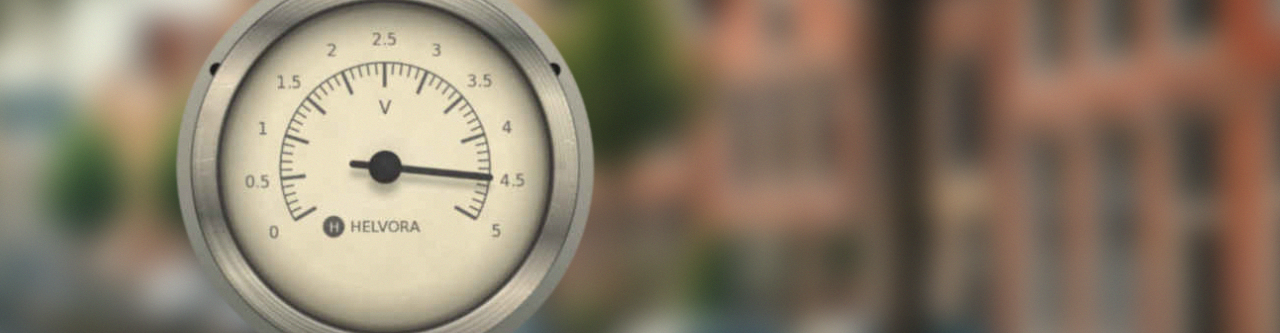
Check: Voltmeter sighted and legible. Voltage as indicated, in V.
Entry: 4.5 V
